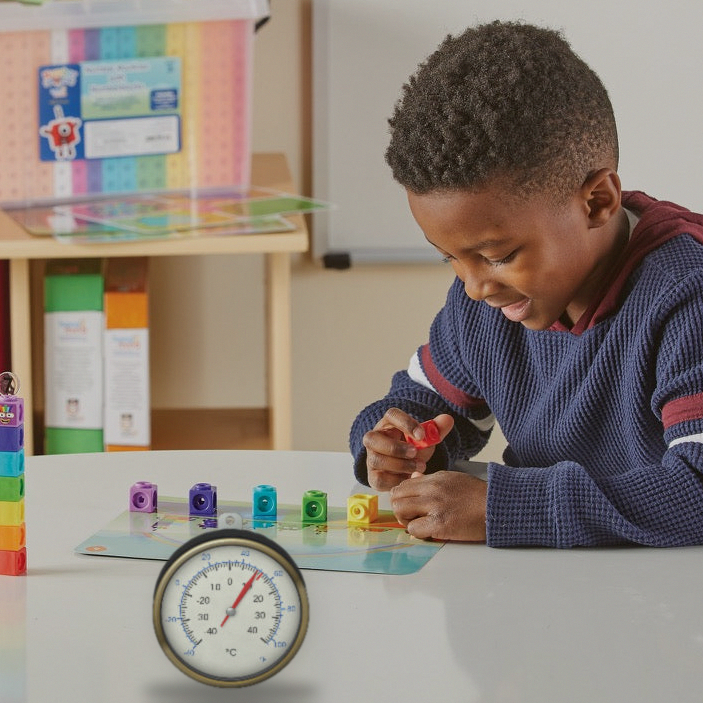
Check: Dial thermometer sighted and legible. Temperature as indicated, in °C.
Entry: 10 °C
